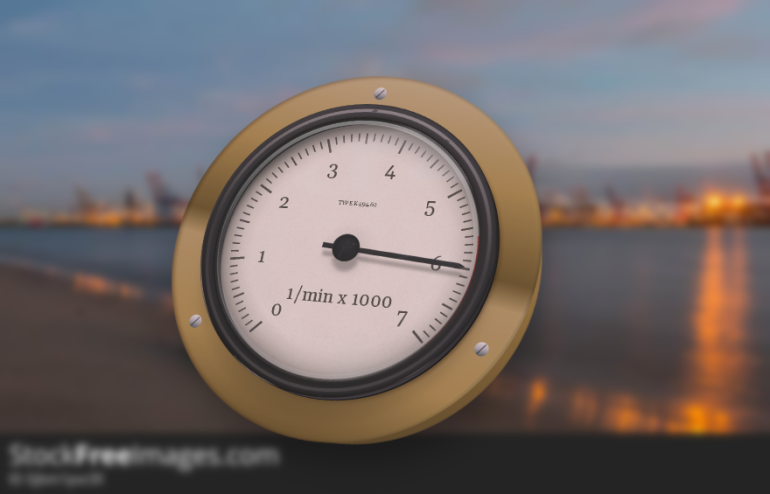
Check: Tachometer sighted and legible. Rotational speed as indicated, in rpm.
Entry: 6000 rpm
